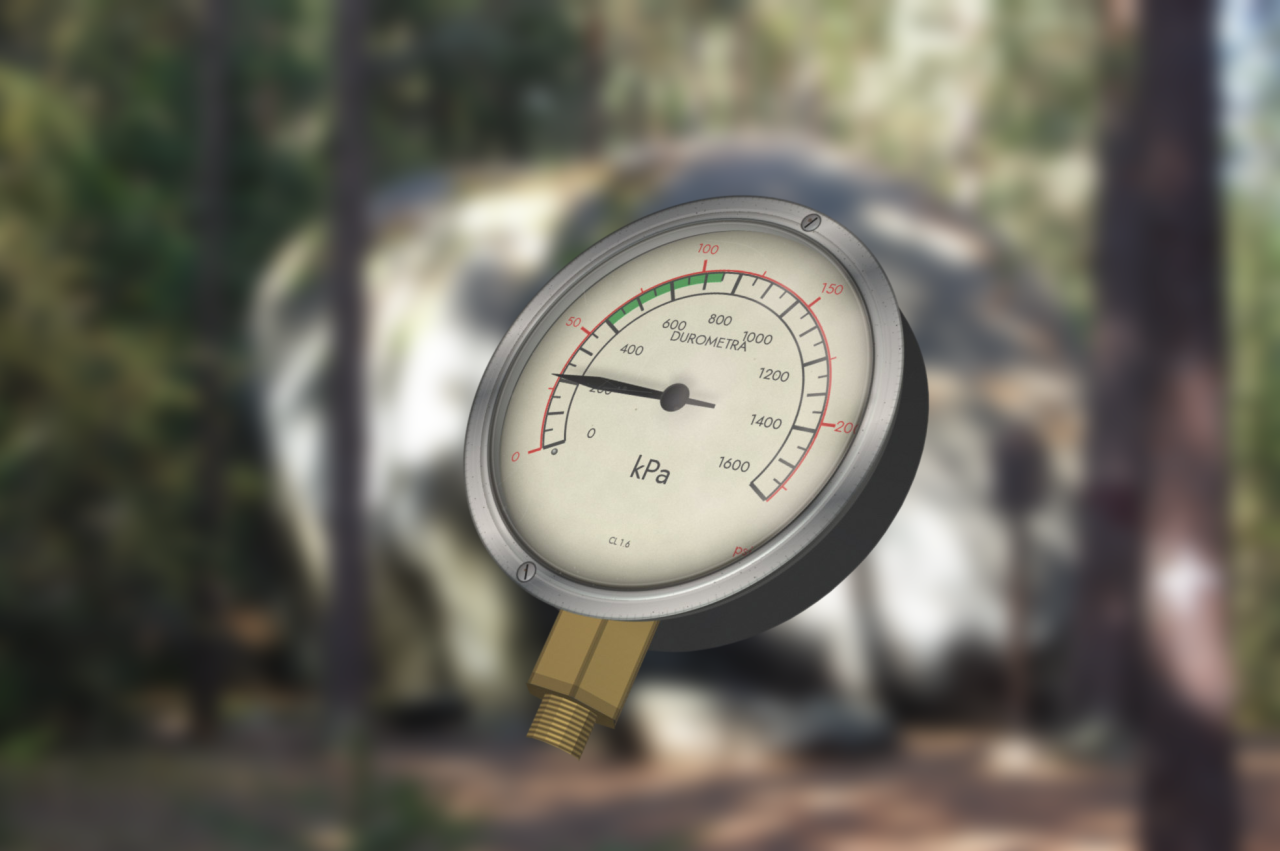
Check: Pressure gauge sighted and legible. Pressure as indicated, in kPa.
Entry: 200 kPa
